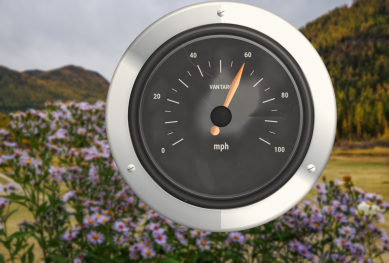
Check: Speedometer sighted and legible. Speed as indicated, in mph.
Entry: 60 mph
